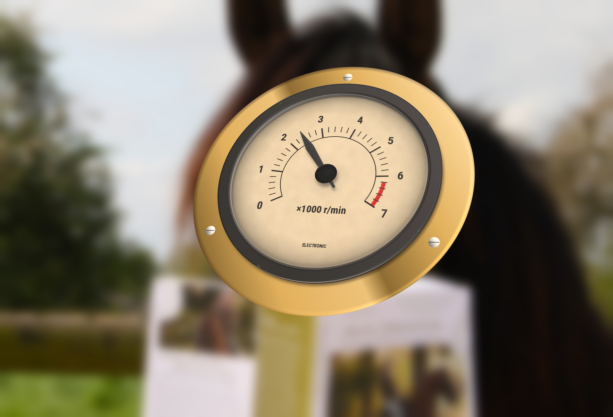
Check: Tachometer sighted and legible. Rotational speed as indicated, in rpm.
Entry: 2400 rpm
